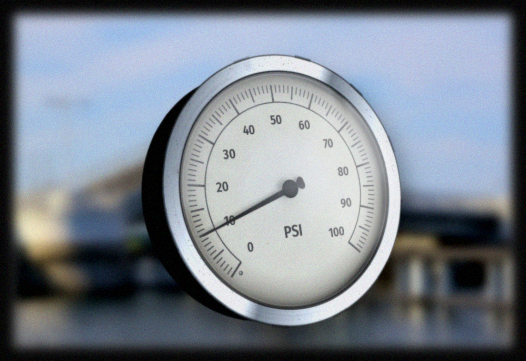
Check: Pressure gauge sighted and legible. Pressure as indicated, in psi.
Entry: 10 psi
